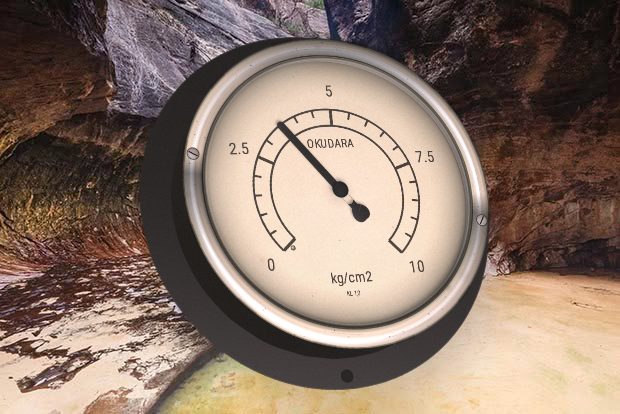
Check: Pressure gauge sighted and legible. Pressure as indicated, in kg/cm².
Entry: 3.5 kg/cm²
